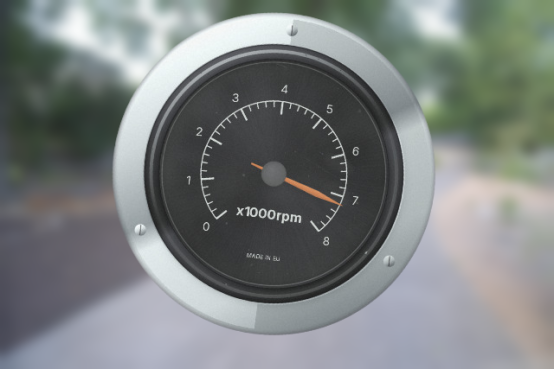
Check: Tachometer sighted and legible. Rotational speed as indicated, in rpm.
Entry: 7200 rpm
